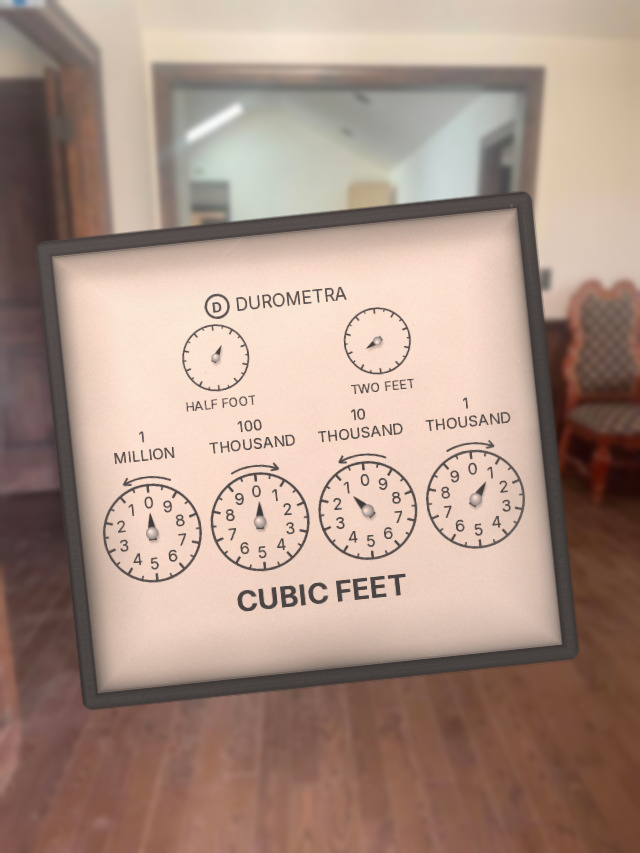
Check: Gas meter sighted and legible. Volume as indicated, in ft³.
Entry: 1100 ft³
